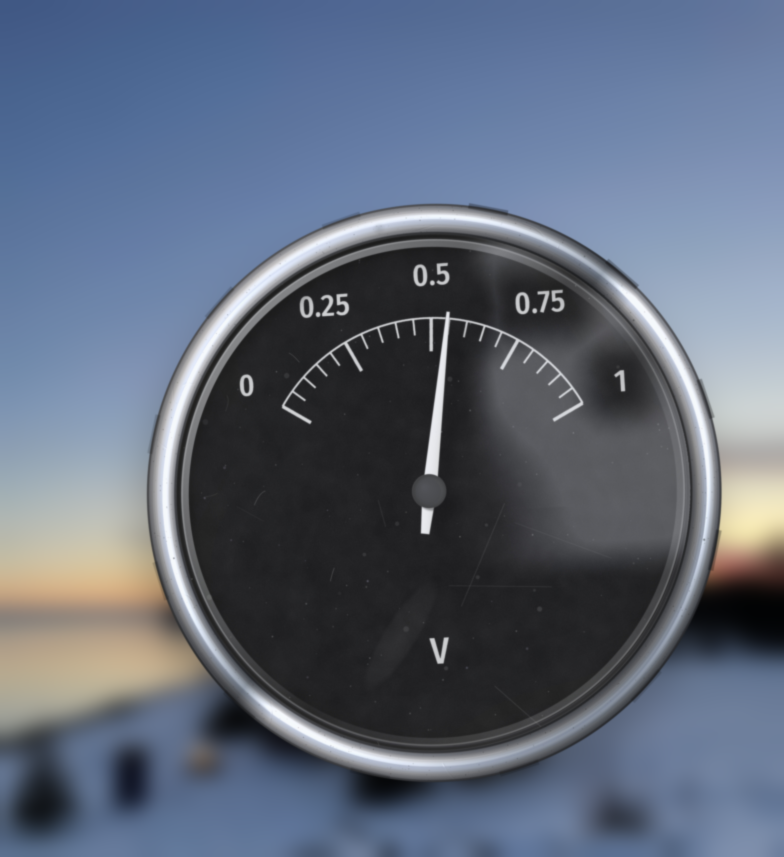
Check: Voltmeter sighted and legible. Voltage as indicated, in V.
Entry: 0.55 V
